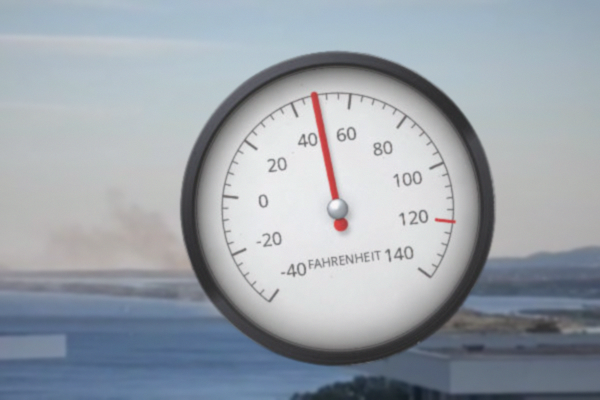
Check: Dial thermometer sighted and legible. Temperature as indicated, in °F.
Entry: 48 °F
